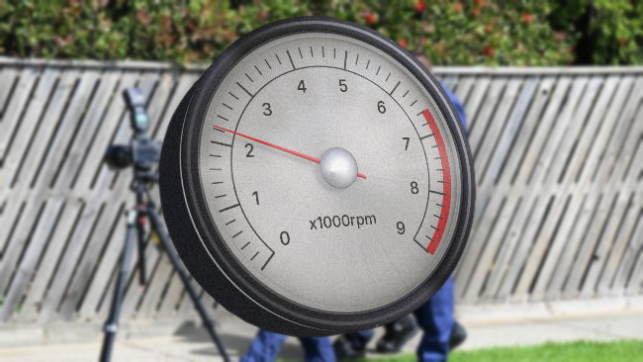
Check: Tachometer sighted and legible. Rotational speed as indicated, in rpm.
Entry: 2200 rpm
